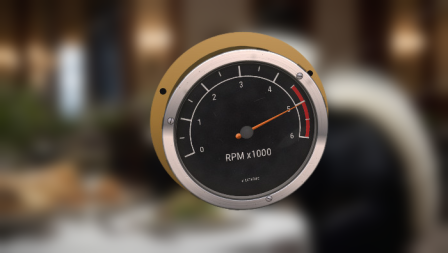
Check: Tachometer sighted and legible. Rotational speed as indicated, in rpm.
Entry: 5000 rpm
